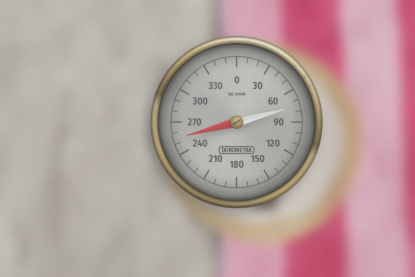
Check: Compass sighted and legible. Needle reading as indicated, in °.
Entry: 255 °
